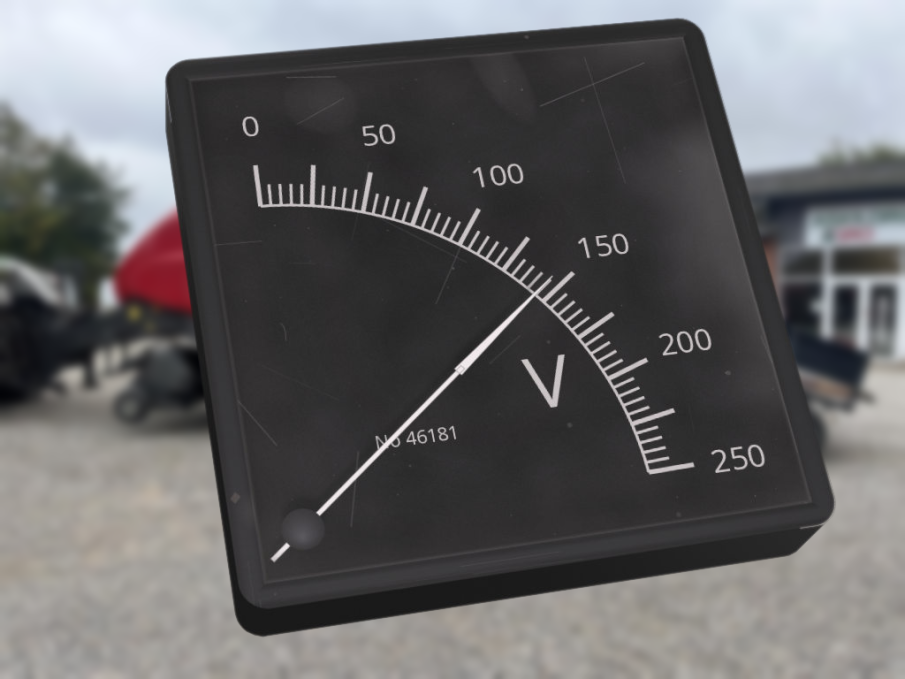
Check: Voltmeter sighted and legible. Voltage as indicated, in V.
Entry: 145 V
